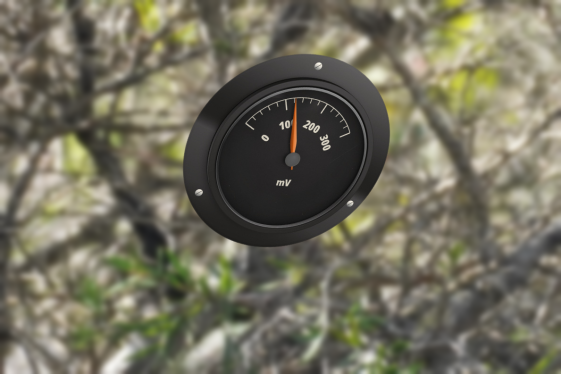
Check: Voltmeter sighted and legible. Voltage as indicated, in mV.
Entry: 120 mV
